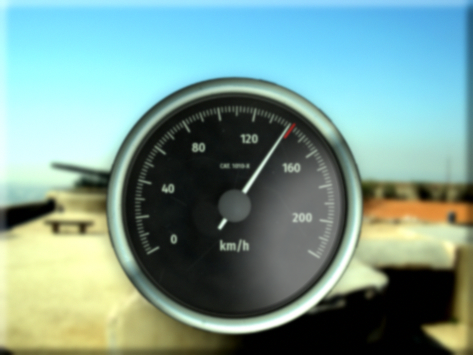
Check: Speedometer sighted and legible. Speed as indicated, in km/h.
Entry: 140 km/h
